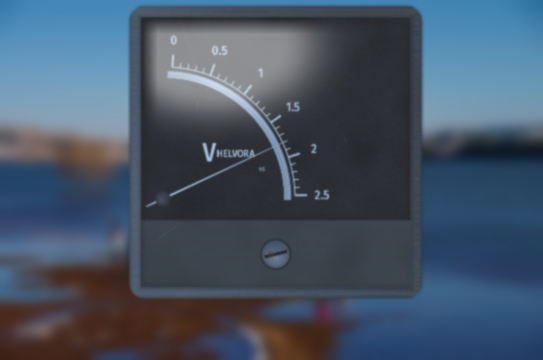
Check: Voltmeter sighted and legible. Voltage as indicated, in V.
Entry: 1.8 V
